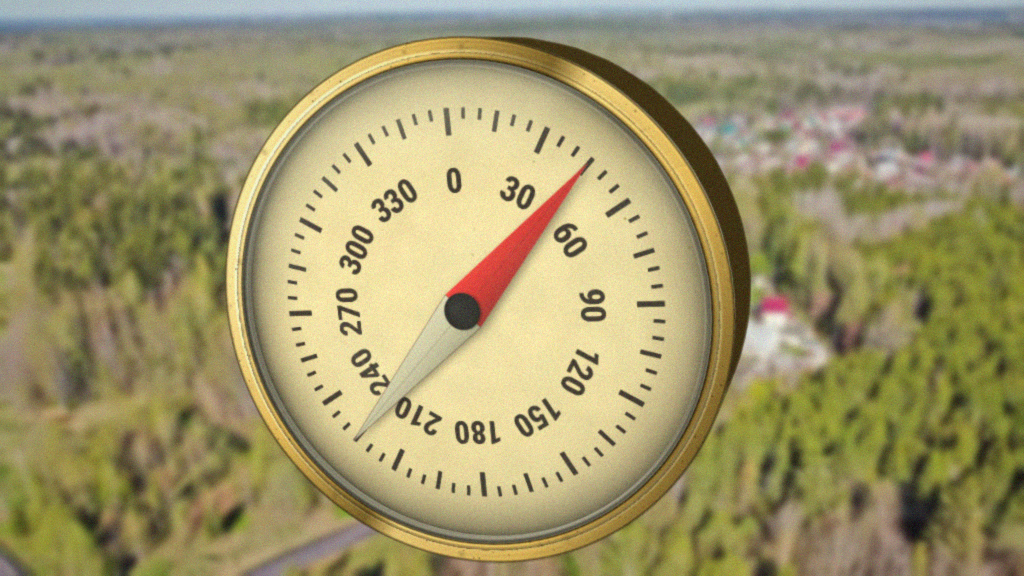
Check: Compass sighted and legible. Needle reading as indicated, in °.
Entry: 45 °
